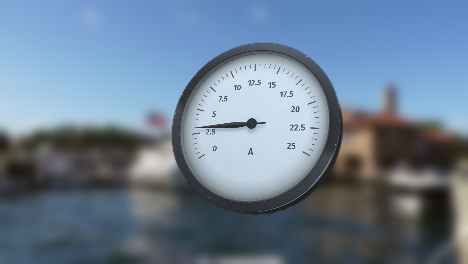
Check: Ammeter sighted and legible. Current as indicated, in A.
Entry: 3 A
